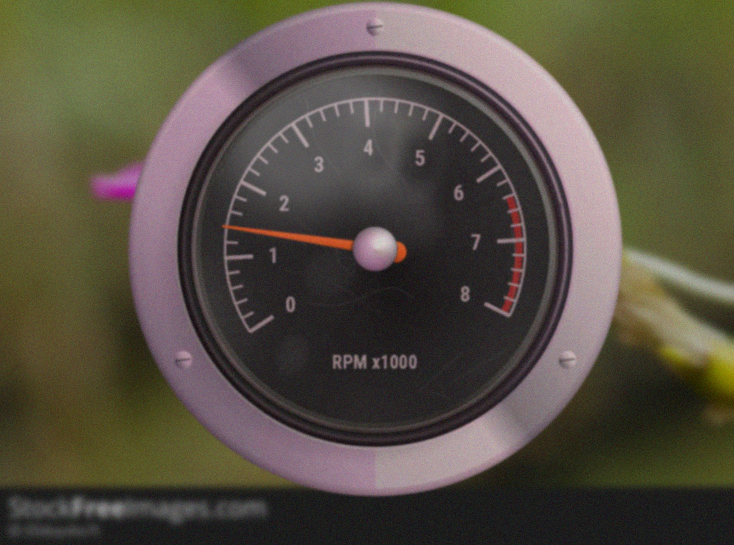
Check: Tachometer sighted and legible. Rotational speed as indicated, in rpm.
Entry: 1400 rpm
